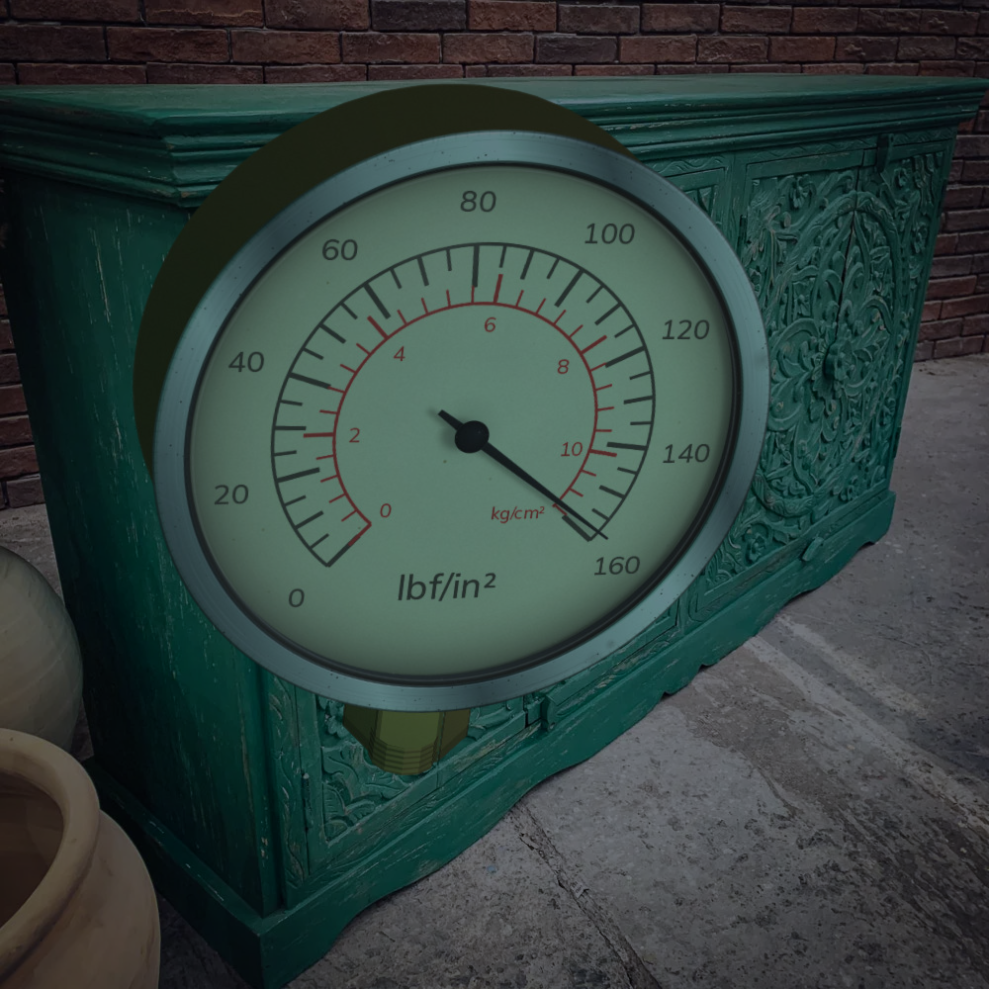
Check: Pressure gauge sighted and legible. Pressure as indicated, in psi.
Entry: 157.5 psi
